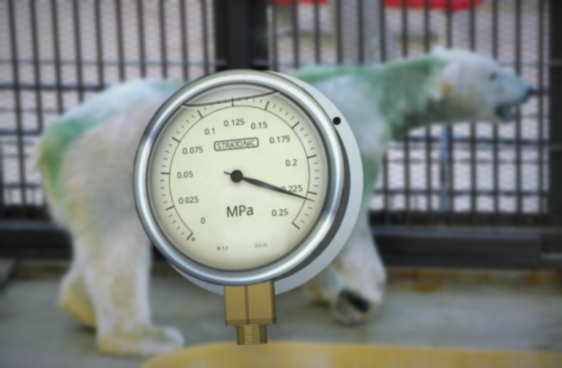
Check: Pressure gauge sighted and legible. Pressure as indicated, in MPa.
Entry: 0.23 MPa
